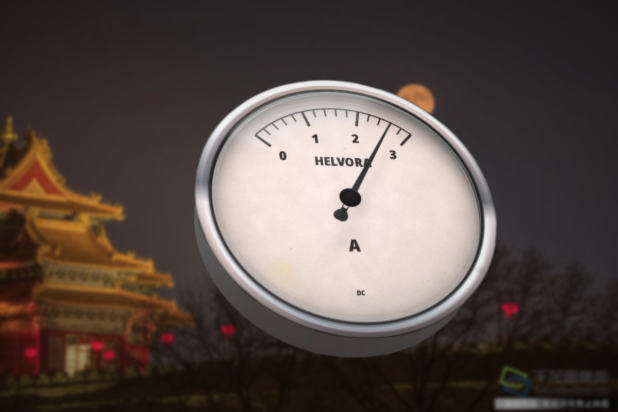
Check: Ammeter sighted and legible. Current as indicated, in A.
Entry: 2.6 A
